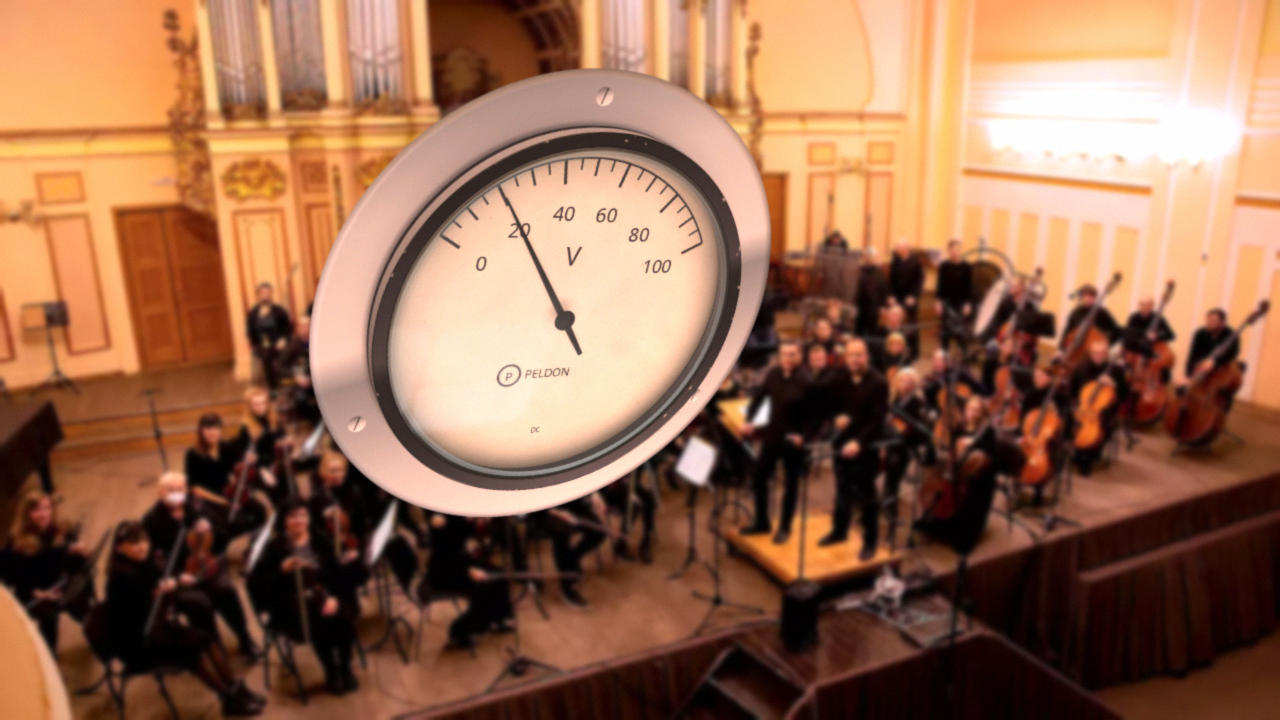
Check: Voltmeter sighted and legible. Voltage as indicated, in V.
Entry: 20 V
